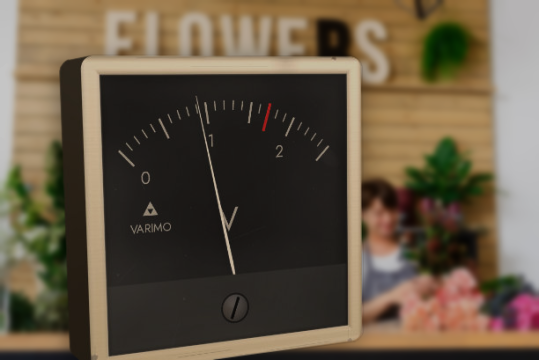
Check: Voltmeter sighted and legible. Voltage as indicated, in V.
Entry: 0.9 V
